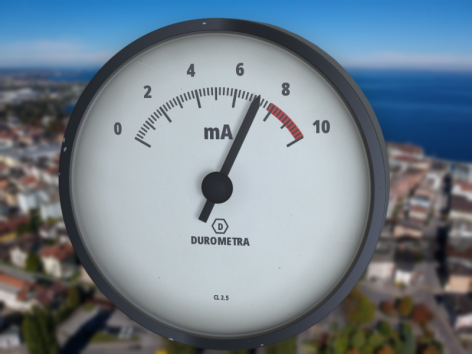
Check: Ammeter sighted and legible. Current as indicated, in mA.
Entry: 7.2 mA
